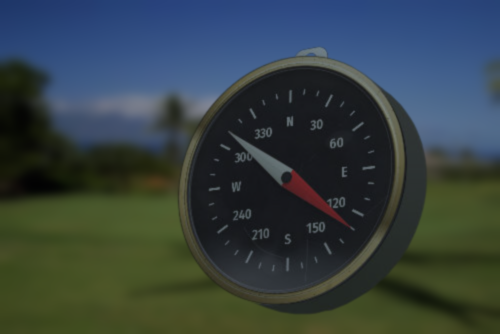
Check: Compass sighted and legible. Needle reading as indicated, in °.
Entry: 130 °
